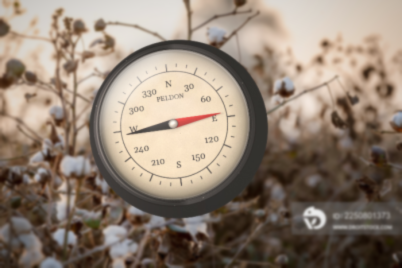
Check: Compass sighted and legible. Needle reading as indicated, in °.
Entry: 85 °
